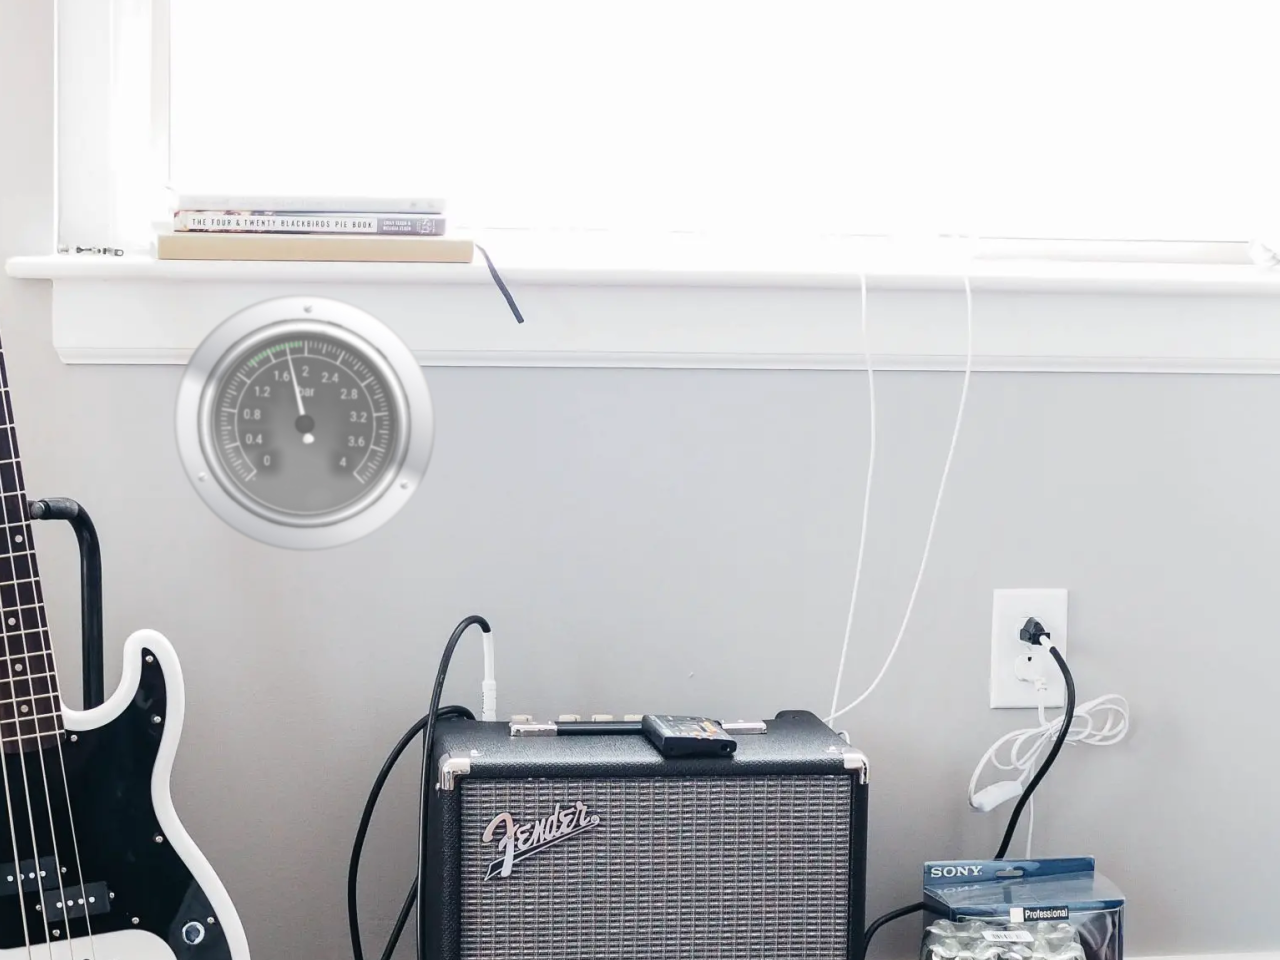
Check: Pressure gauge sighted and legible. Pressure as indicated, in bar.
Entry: 1.8 bar
